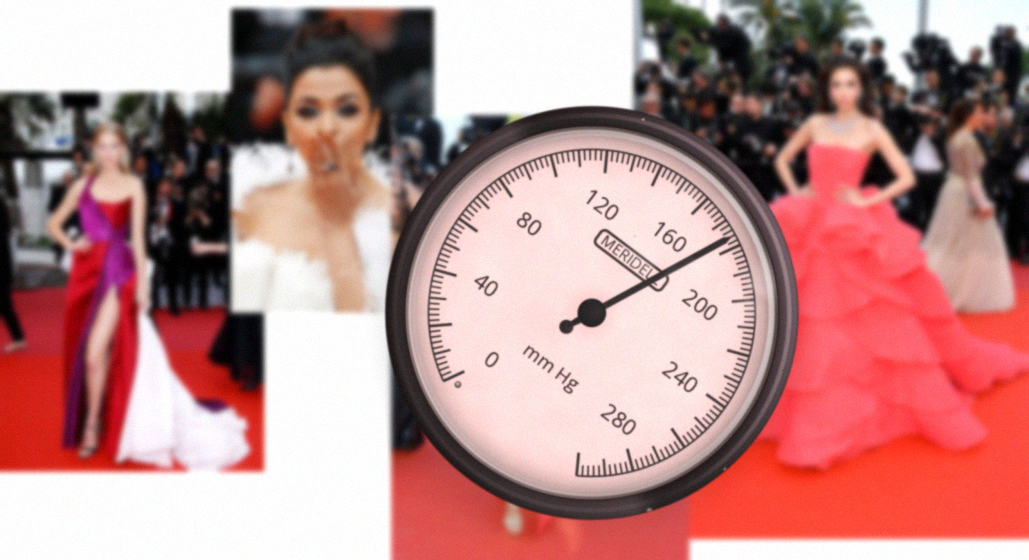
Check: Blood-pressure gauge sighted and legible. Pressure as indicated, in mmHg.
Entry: 176 mmHg
